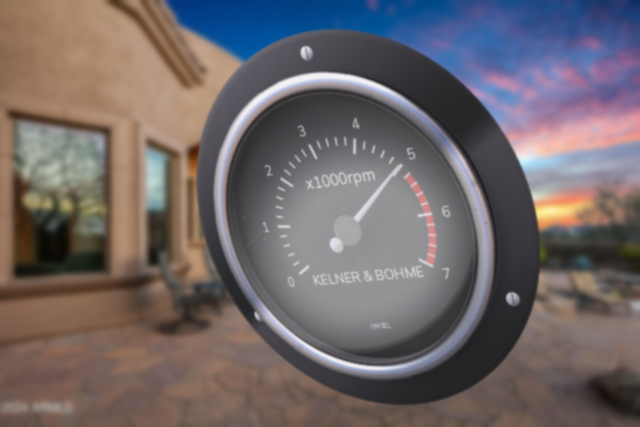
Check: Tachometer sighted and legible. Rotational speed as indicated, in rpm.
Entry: 5000 rpm
